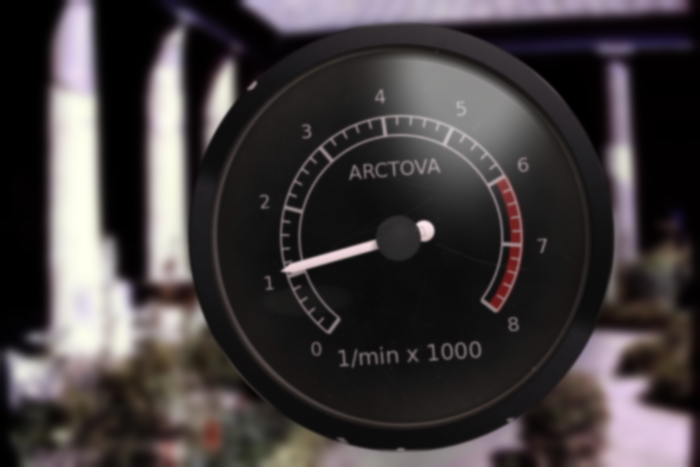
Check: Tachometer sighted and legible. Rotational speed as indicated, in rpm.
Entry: 1100 rpm
